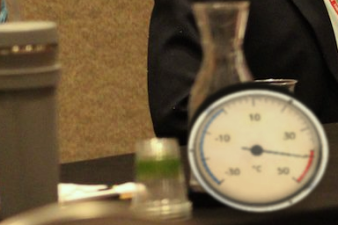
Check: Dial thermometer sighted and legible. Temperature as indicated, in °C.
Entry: 40 °C
